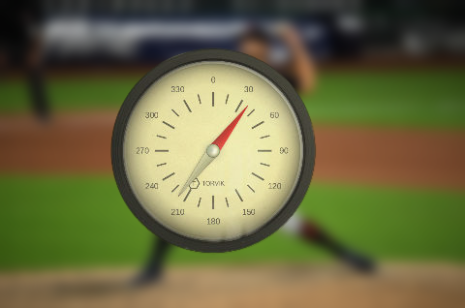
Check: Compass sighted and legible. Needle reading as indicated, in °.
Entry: 37.5 °
